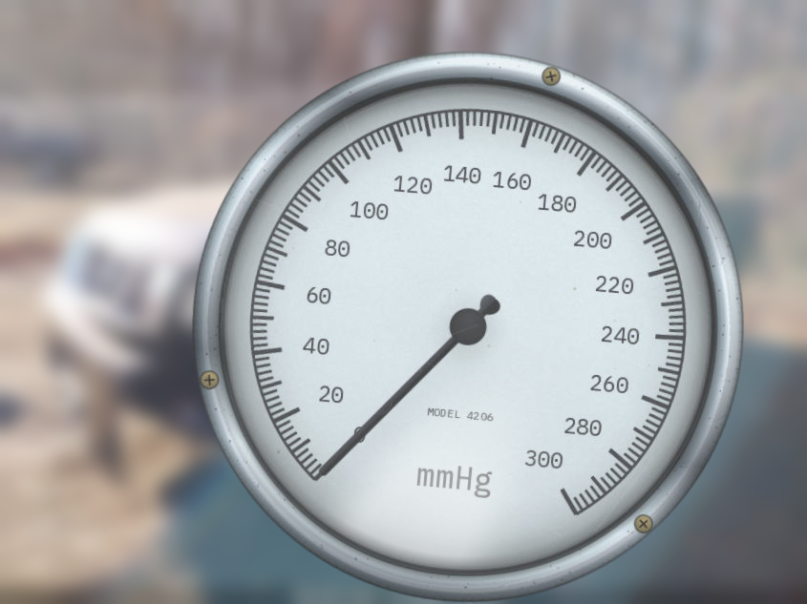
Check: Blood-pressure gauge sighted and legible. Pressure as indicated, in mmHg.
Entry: 0 mmHg
